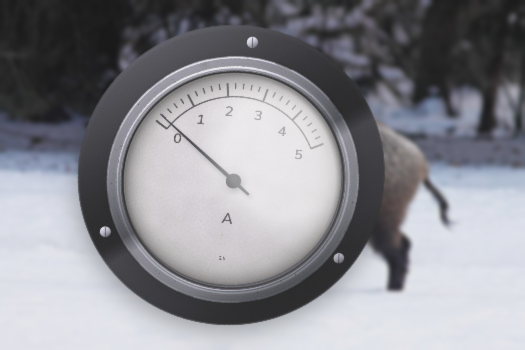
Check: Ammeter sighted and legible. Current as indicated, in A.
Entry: 0.2 A
